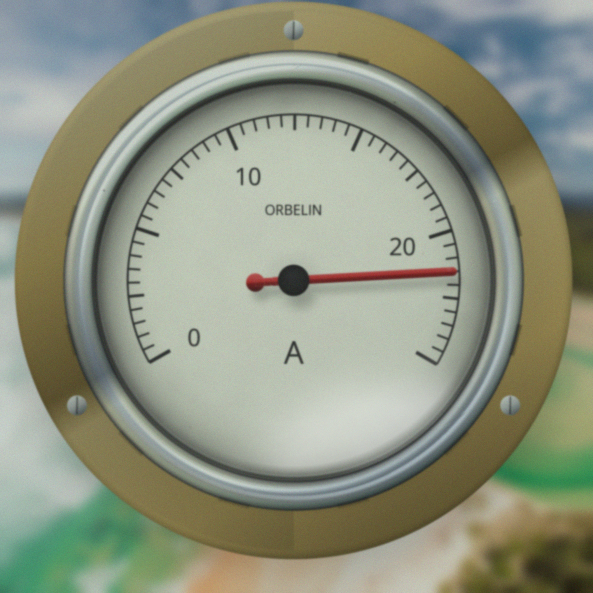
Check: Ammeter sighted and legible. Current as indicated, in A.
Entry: 21.5 A
